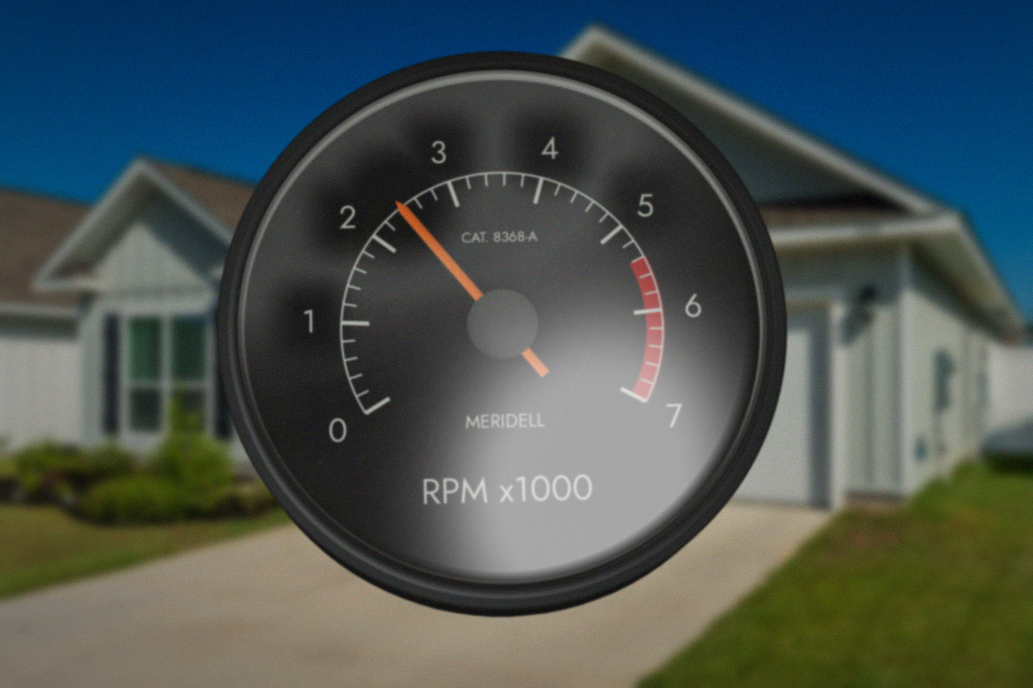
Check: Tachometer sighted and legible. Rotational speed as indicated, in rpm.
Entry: 2400 rpm
